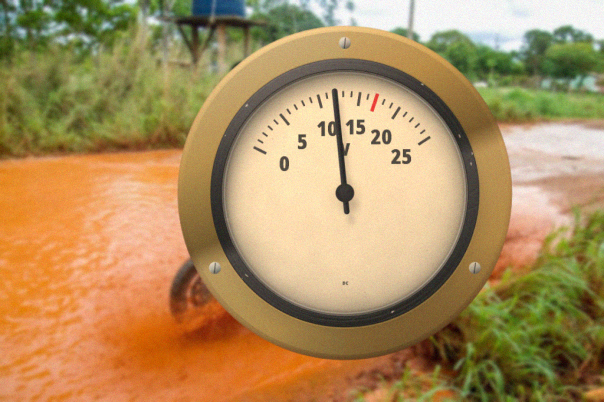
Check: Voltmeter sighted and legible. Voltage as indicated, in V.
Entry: 12 V
